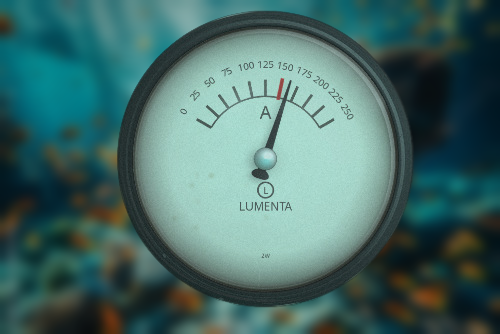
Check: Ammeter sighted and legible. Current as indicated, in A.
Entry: 162.5 A
